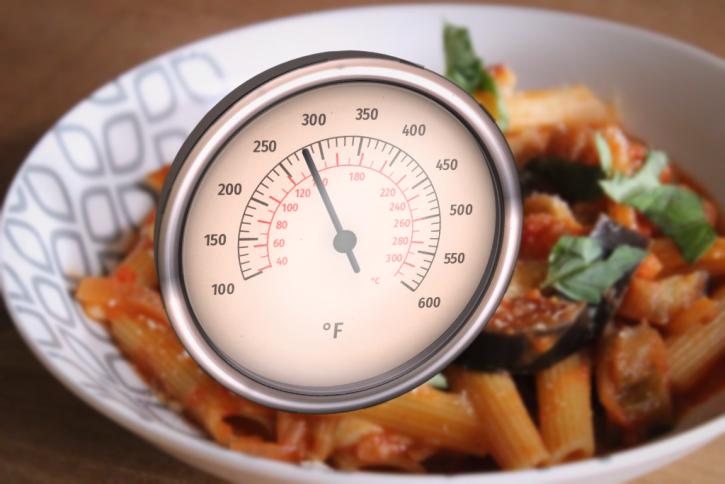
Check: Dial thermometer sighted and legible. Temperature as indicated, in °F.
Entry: 280 °F
